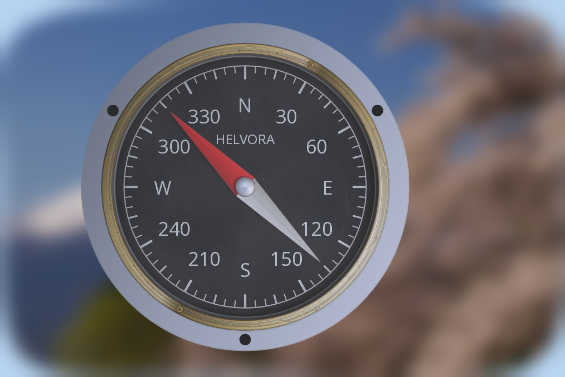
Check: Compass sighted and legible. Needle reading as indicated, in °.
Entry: 315 °
